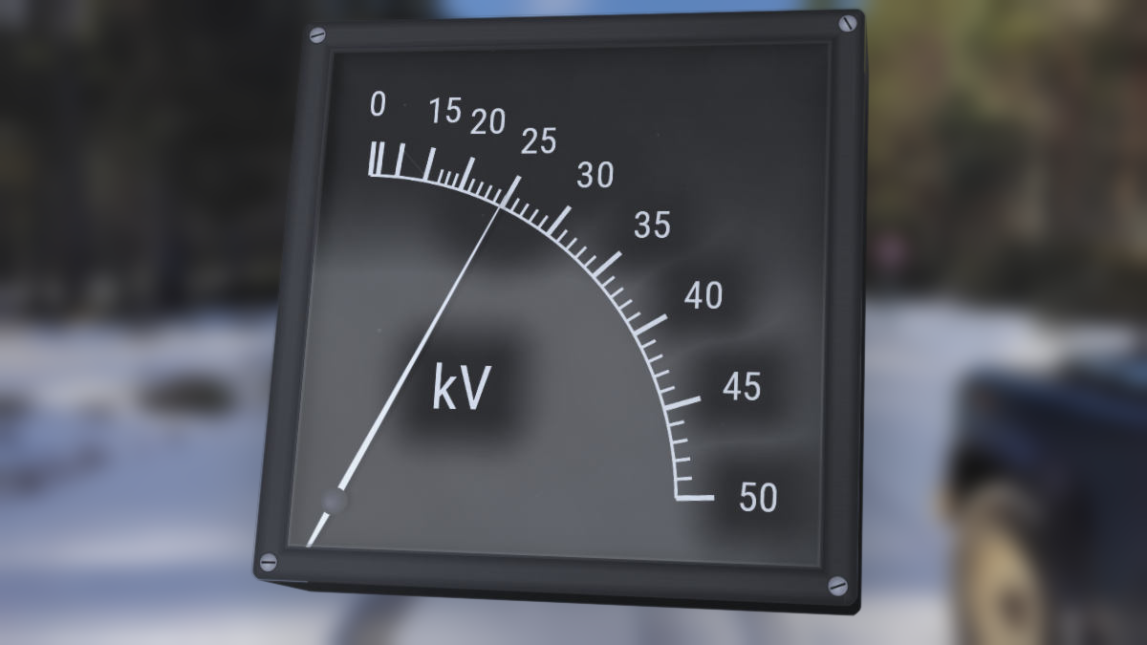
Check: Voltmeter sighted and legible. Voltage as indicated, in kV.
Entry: 25 kV
